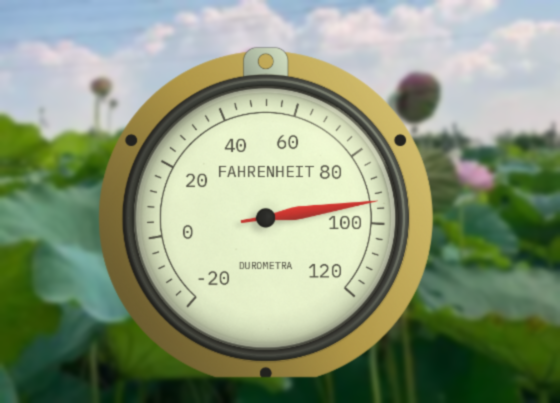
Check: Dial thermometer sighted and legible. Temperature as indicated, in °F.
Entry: 94 °F
